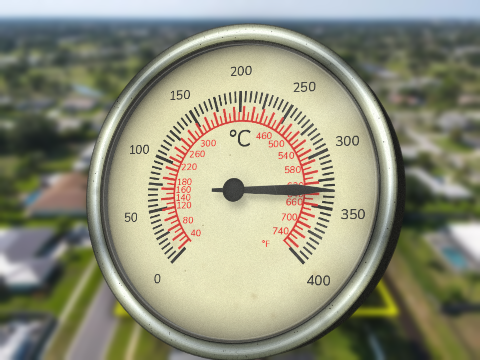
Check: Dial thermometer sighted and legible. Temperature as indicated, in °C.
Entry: 335 °C
